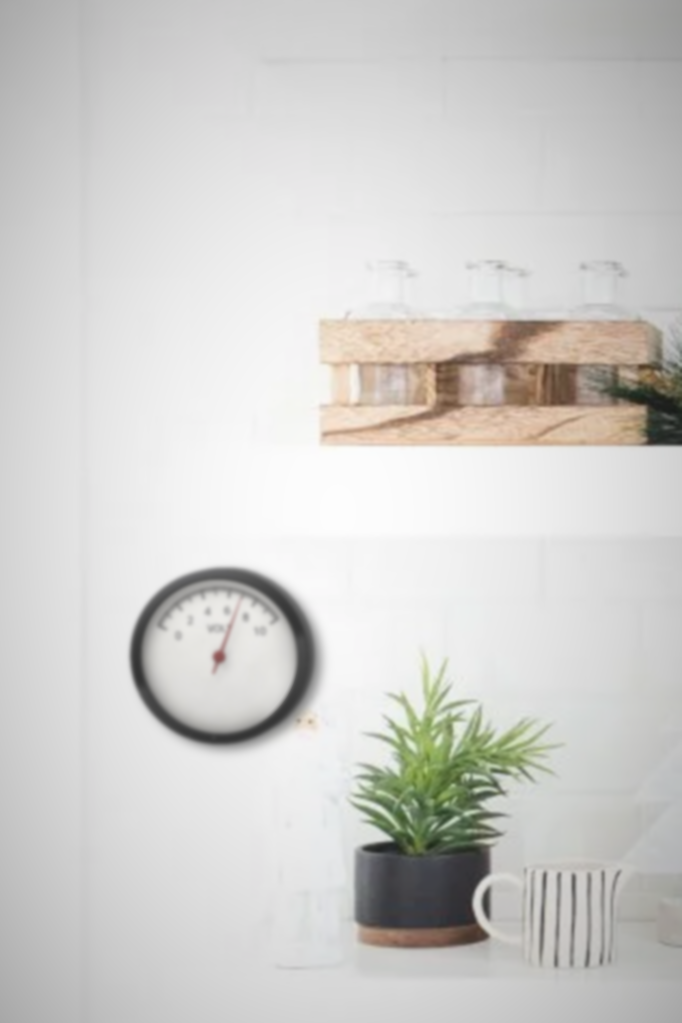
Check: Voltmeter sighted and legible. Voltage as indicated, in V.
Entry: 7 V
